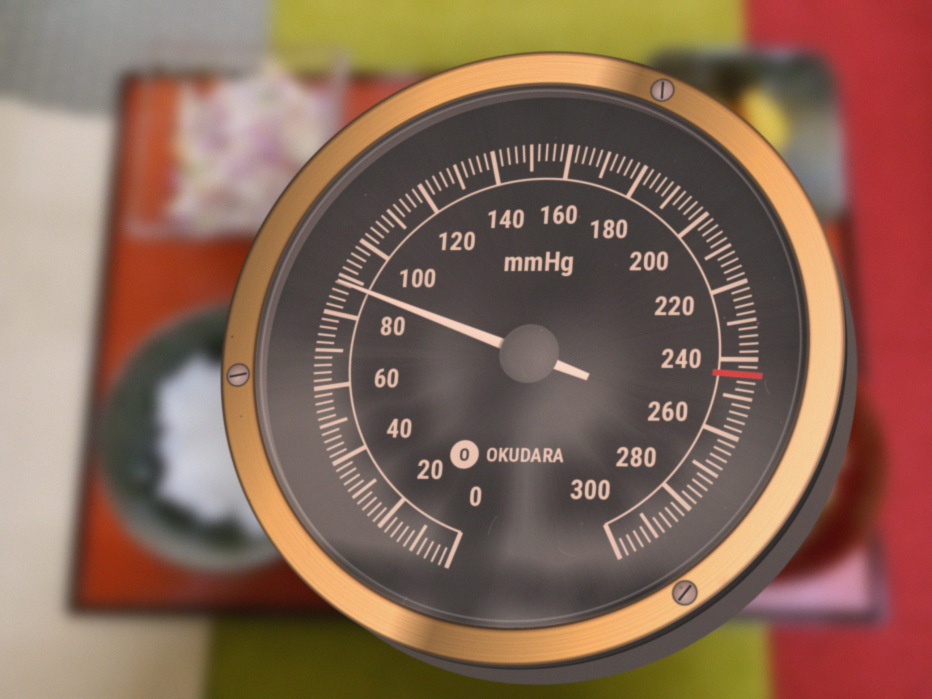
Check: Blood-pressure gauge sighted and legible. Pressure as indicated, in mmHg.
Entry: 88 mmHg
